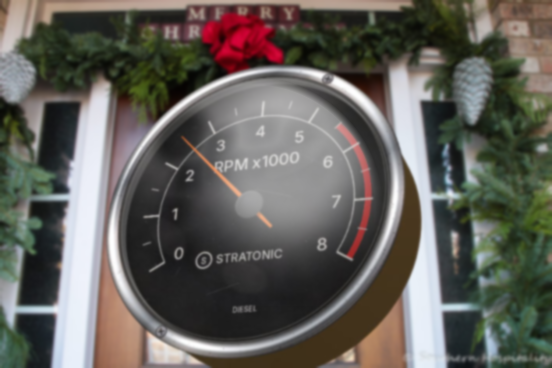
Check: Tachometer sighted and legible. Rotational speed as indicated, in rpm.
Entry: 2500 rpm
